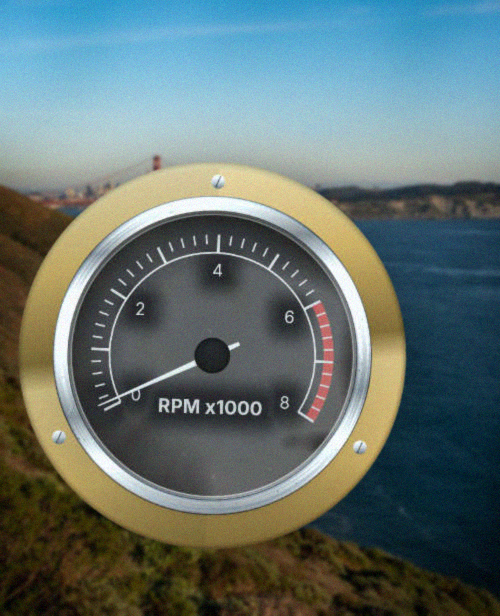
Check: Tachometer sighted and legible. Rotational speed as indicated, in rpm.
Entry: 100 rpm
